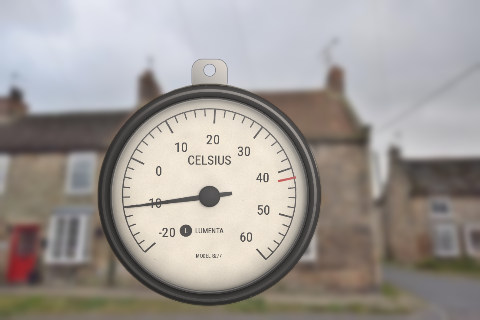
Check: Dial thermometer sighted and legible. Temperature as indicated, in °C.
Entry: -10 °C
